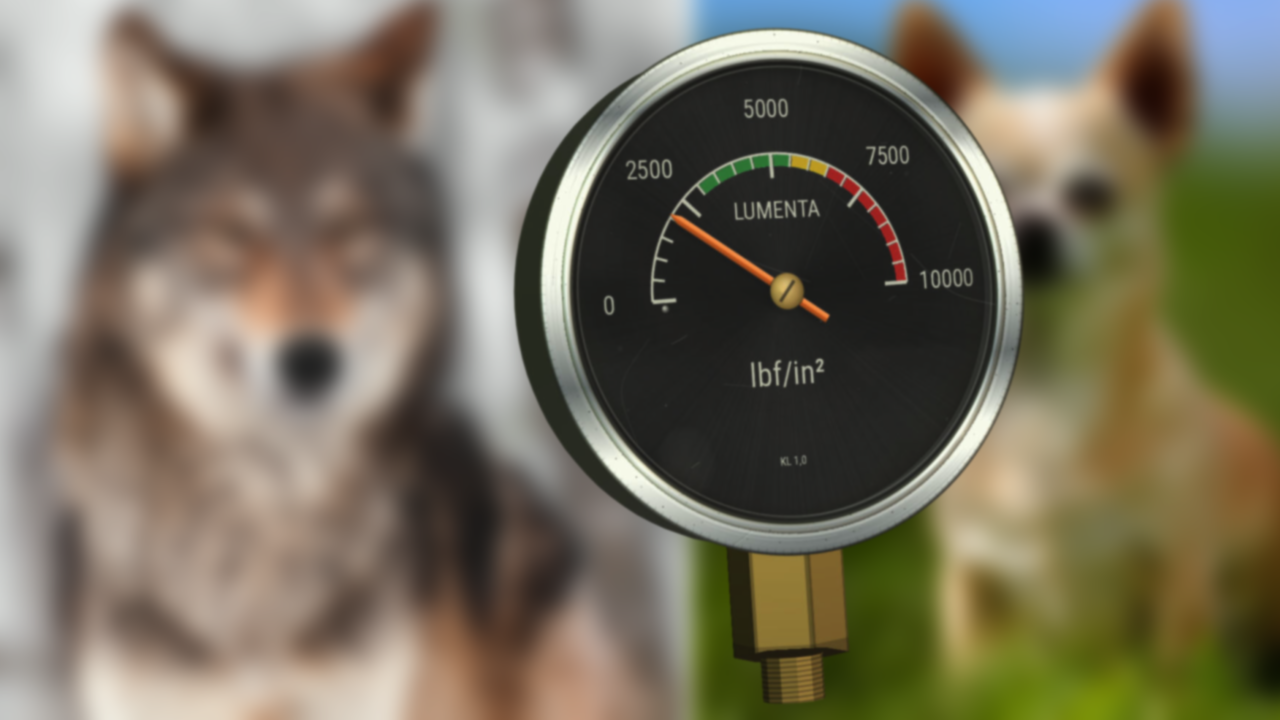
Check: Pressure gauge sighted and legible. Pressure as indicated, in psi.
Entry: 2000 psi
